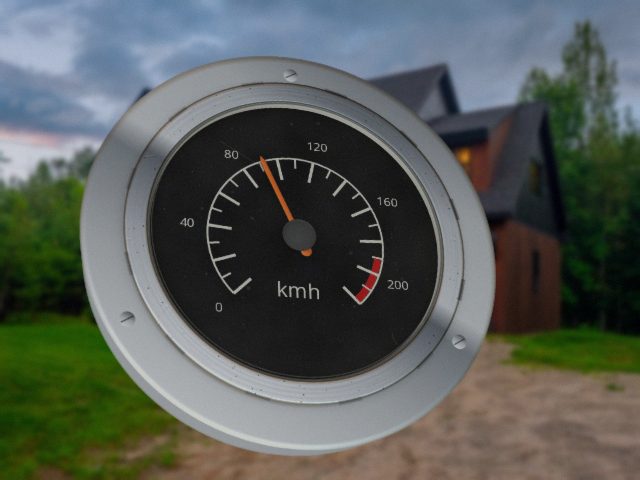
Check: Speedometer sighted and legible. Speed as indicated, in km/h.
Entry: 90 km/h
